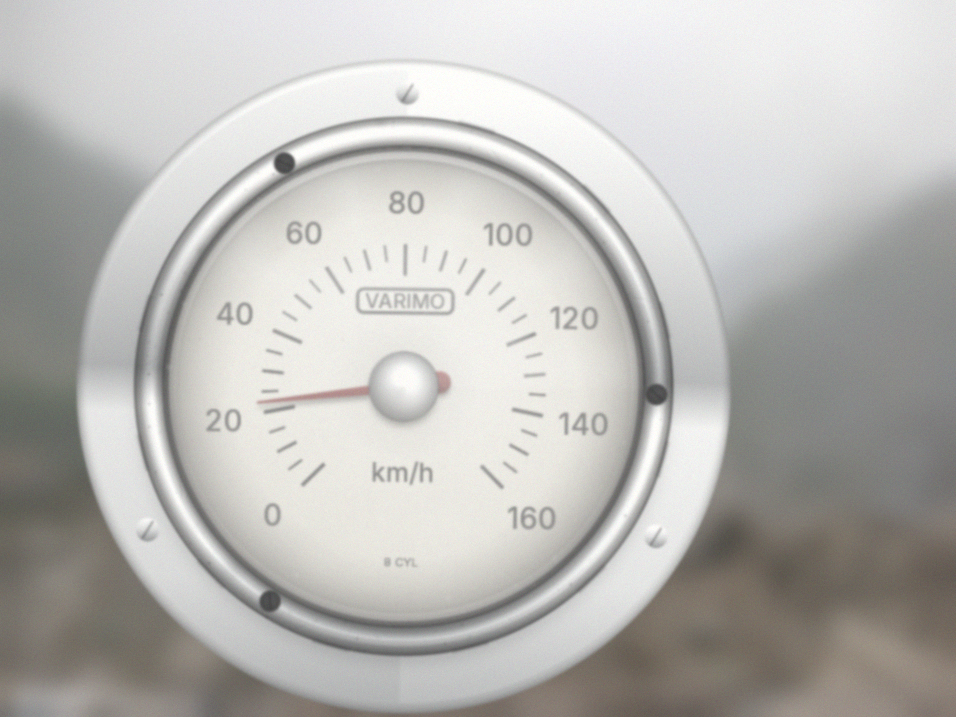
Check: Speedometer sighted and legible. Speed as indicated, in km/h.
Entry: 22.5 km/h
